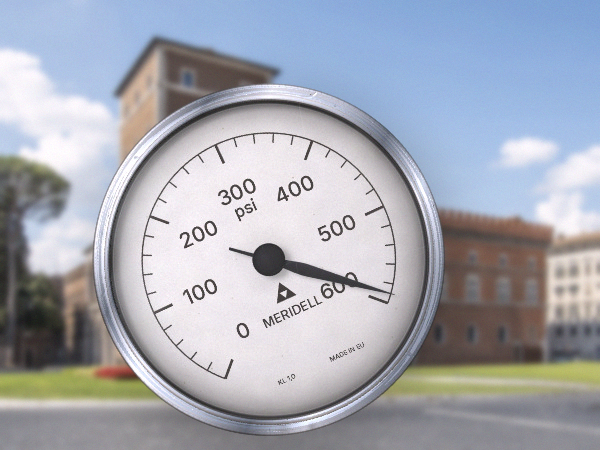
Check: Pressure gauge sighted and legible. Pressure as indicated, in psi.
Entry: 590 psi
